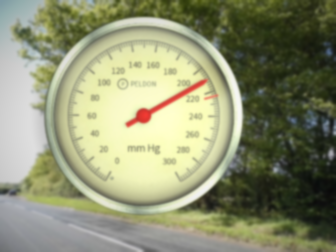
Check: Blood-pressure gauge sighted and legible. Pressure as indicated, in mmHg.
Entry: 210 mmHg
